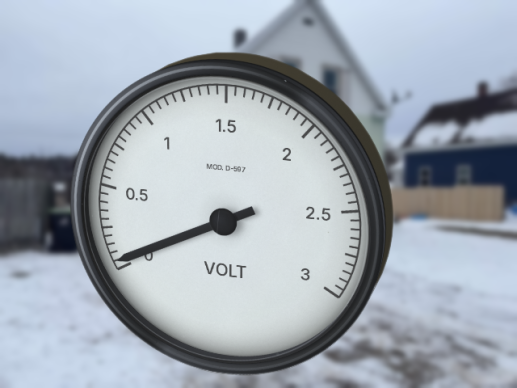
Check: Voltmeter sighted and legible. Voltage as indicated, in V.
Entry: 0.05 V
